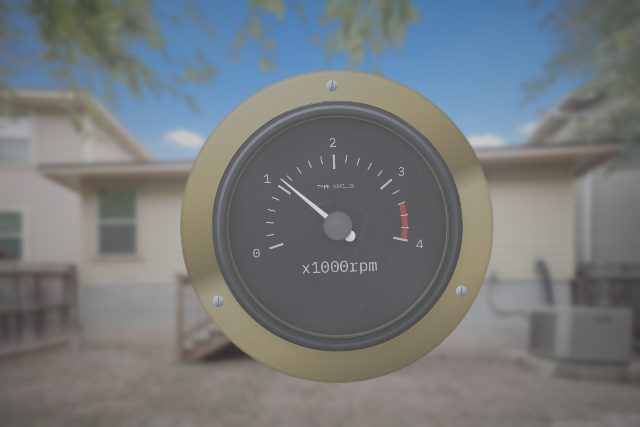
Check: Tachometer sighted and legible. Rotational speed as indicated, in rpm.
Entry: 1100 rpm
